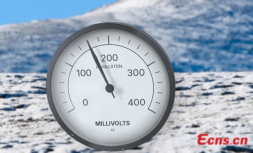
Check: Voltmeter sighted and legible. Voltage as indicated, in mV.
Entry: 160 mV
